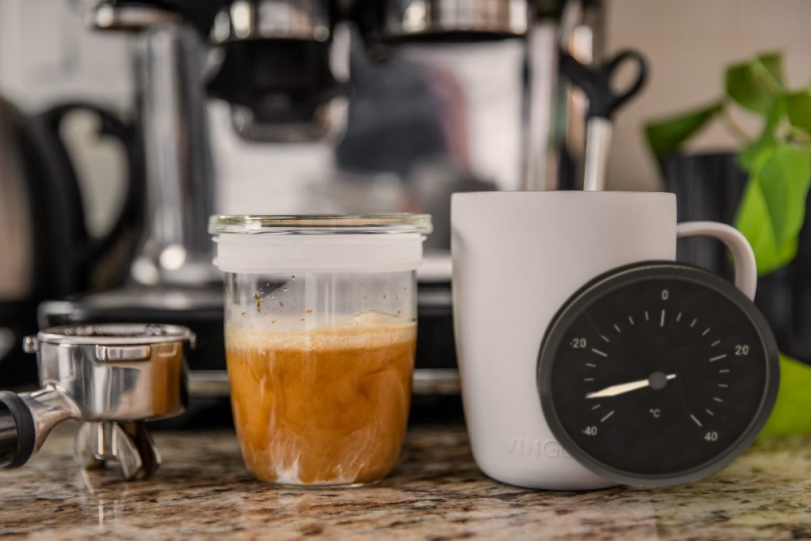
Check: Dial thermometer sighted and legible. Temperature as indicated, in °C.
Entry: -32 °C
